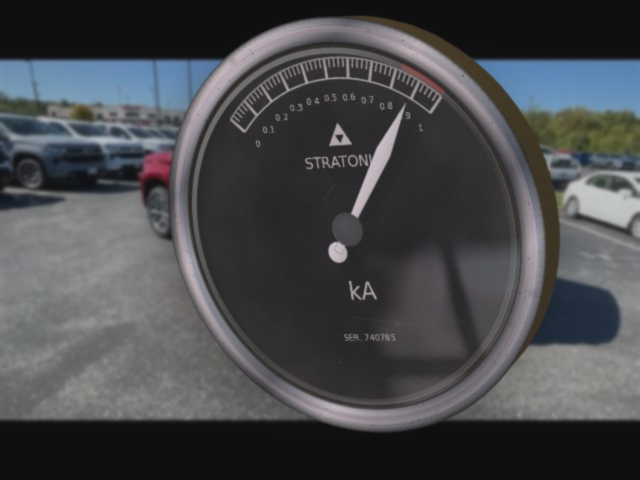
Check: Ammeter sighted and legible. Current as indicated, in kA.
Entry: 0.9 kA
